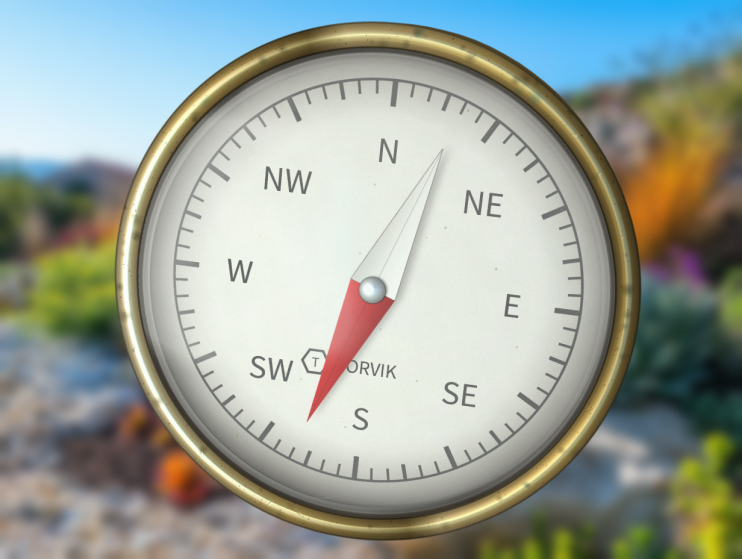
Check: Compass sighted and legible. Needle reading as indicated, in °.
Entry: 200 °
